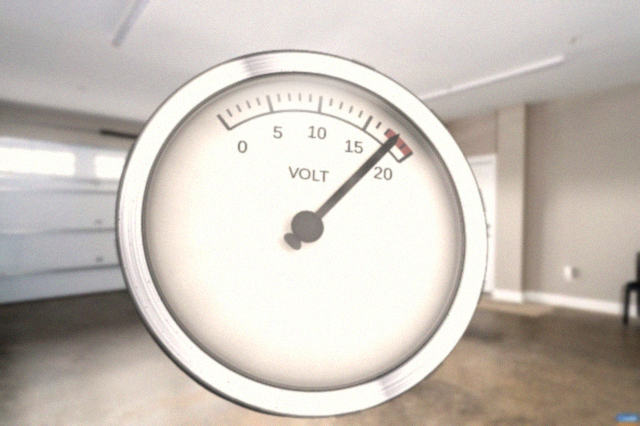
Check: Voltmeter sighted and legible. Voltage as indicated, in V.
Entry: 18 V
